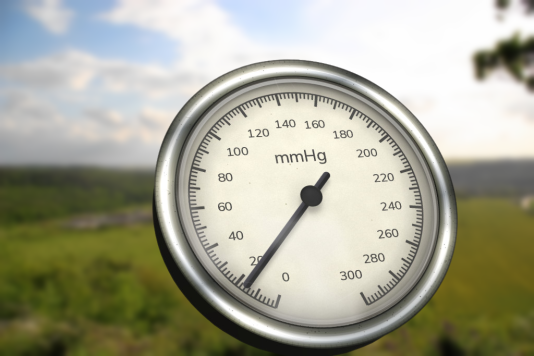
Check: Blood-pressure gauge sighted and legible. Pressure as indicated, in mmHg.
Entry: 16 mmHg
